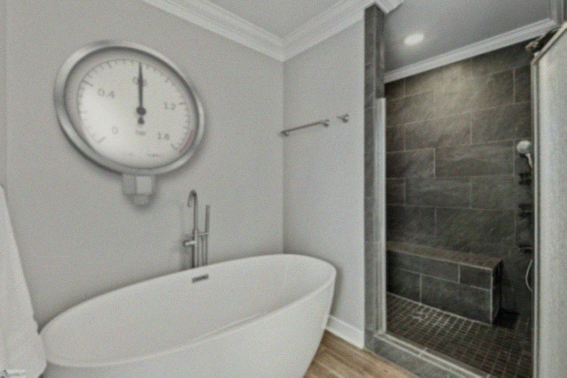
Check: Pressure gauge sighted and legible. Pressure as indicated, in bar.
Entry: 0.8 bar
